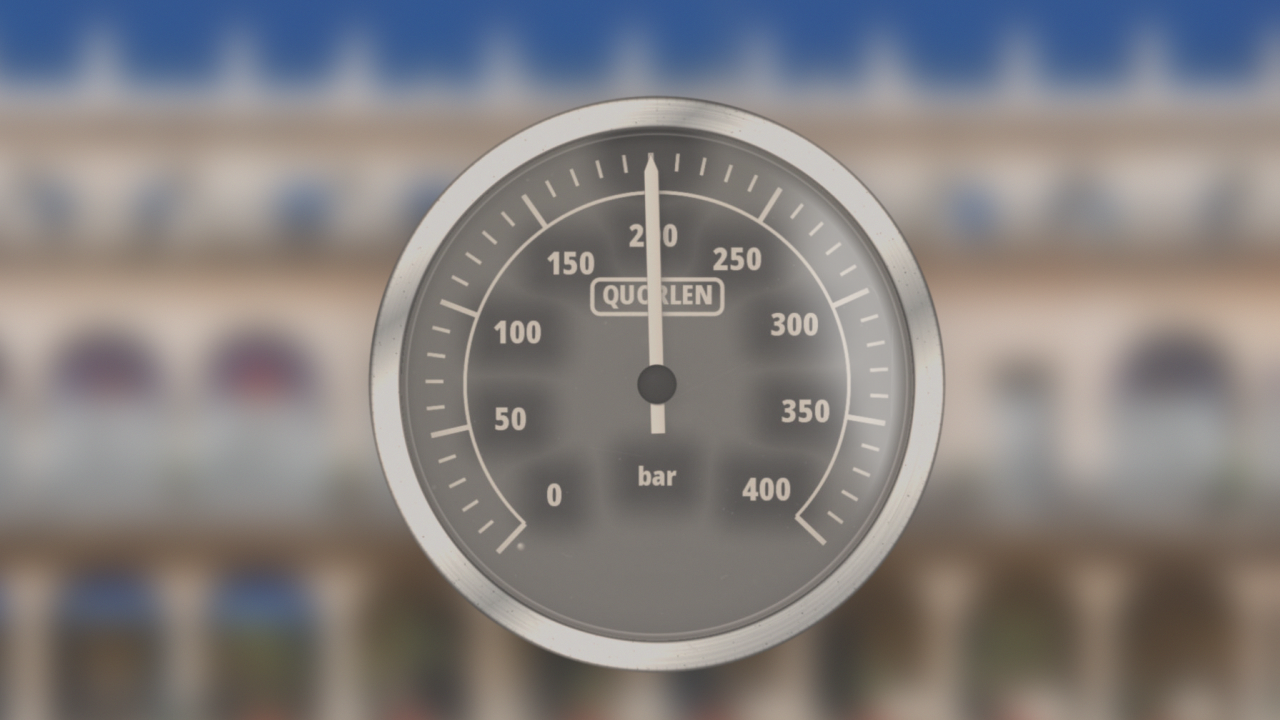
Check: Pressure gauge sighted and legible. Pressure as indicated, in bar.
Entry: 200 bar
